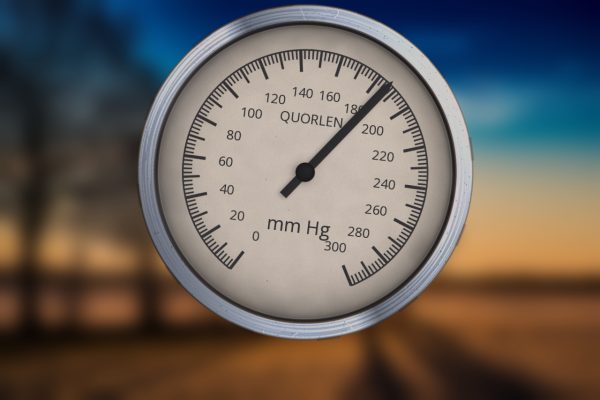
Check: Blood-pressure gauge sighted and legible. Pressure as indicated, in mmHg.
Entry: 186 mmHg
